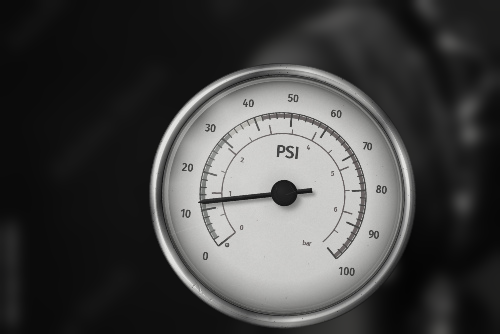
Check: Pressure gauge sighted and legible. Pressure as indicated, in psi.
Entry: 12 psi
